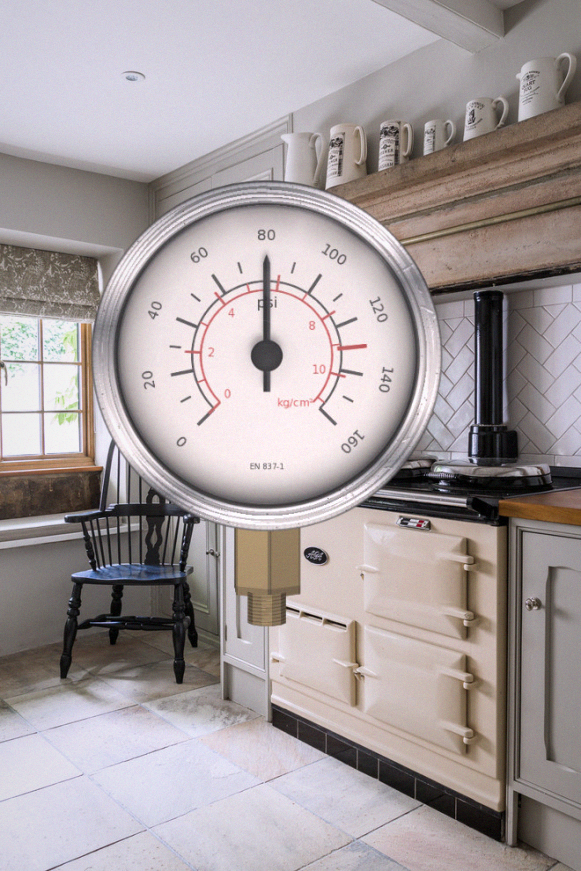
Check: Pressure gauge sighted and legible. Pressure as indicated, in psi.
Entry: 80 psi
